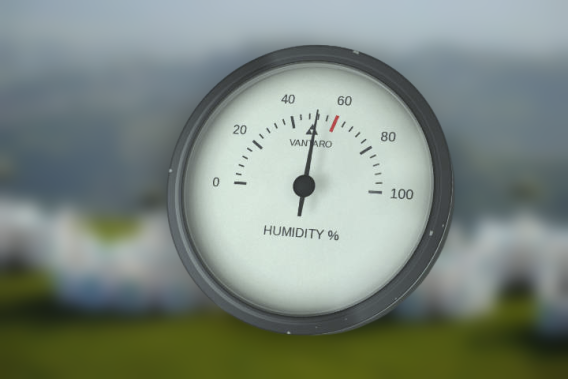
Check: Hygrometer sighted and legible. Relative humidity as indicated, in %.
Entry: 52 %
